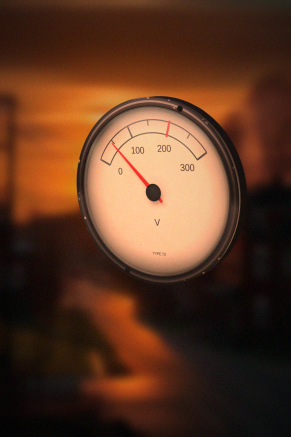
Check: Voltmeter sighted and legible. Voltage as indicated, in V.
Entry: 50 V
